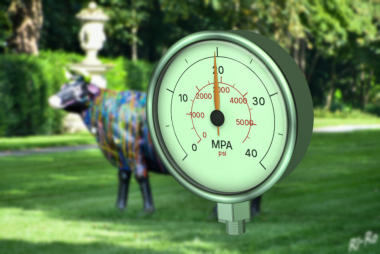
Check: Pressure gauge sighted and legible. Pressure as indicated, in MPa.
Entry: 20 MPa
